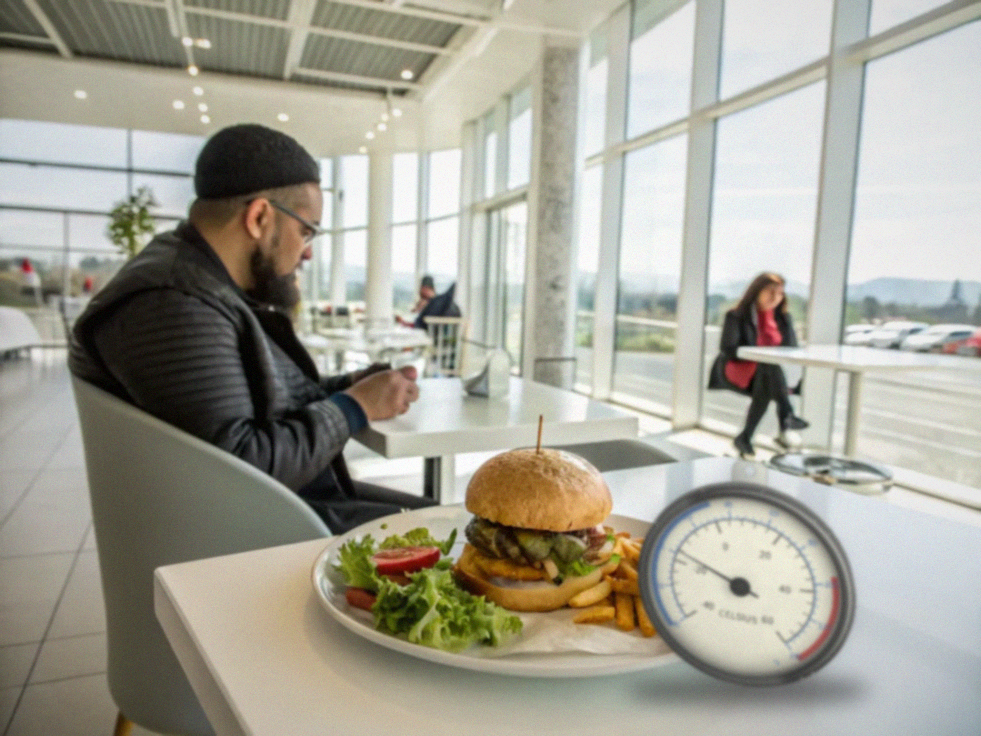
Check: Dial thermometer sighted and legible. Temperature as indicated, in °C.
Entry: -16 °C
